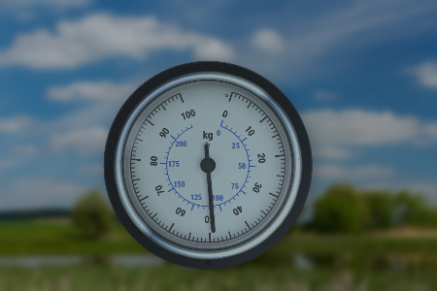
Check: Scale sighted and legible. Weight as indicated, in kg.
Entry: 49 kg
